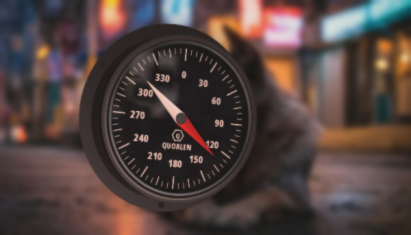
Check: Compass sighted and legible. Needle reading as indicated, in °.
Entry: 130 °
